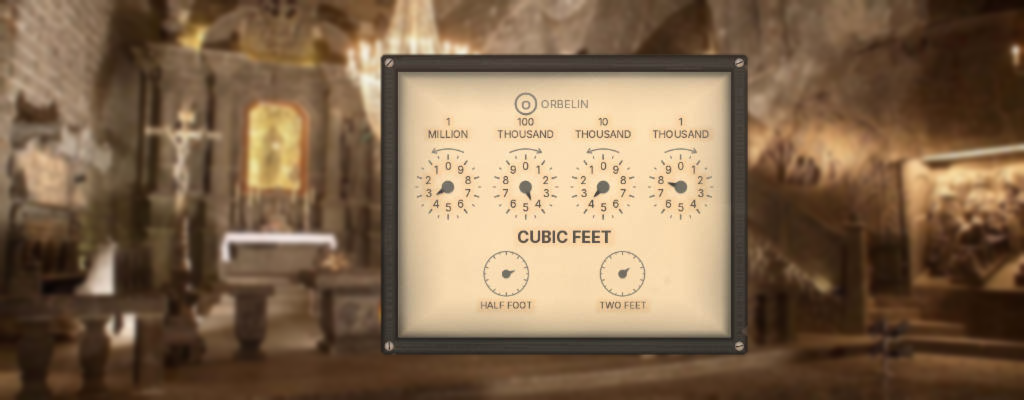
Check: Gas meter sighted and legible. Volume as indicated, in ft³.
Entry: 343800 ft³
